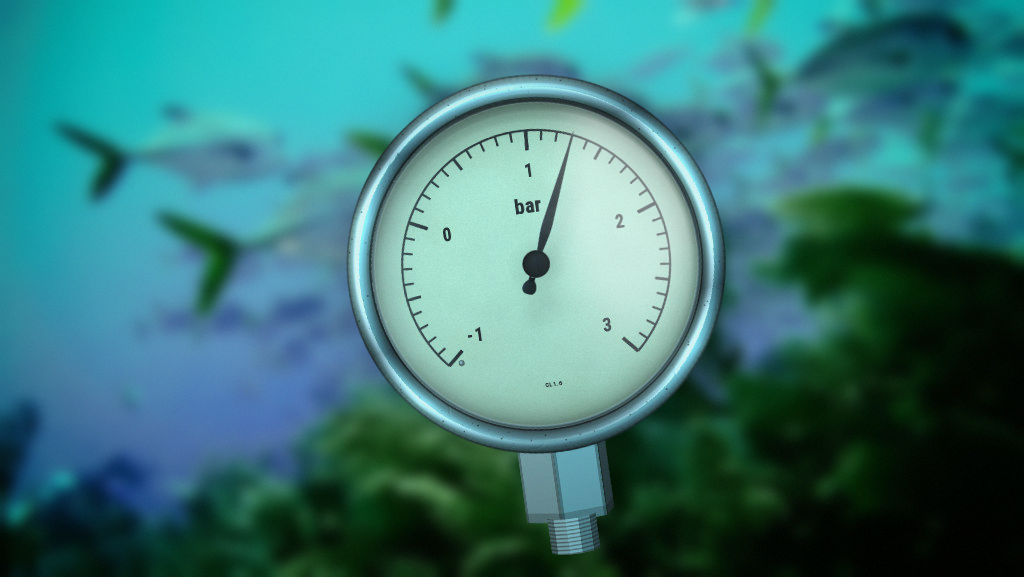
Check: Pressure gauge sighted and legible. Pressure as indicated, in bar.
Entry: 1.3 bar
